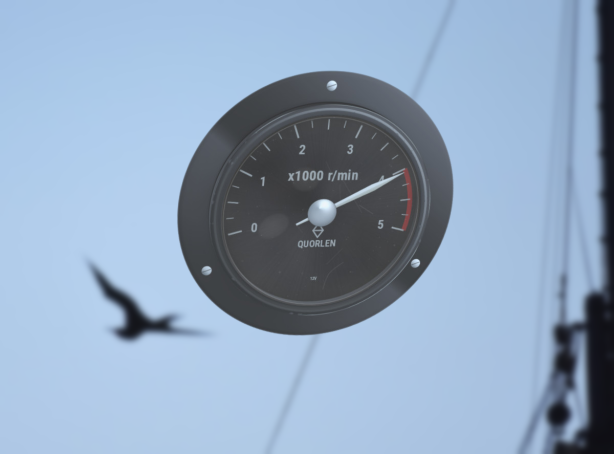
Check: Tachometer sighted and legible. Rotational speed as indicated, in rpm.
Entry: 4000 rpm
